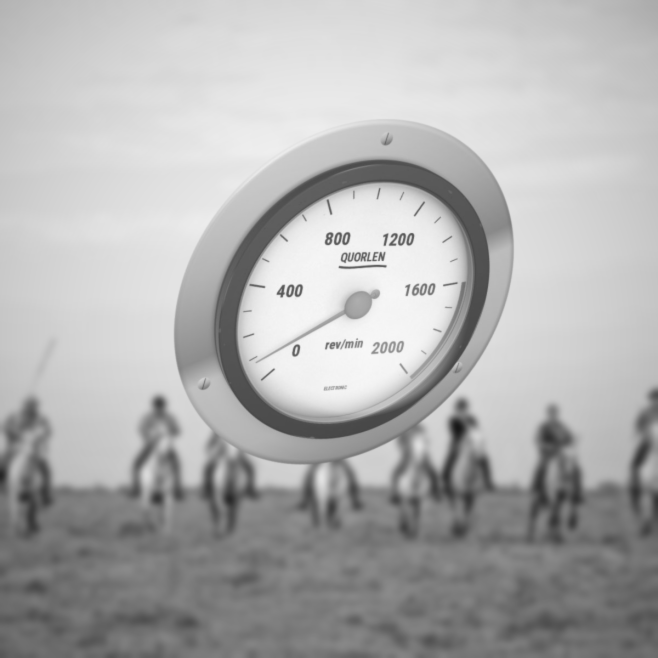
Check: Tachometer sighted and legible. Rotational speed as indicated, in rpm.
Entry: 100 rpm
